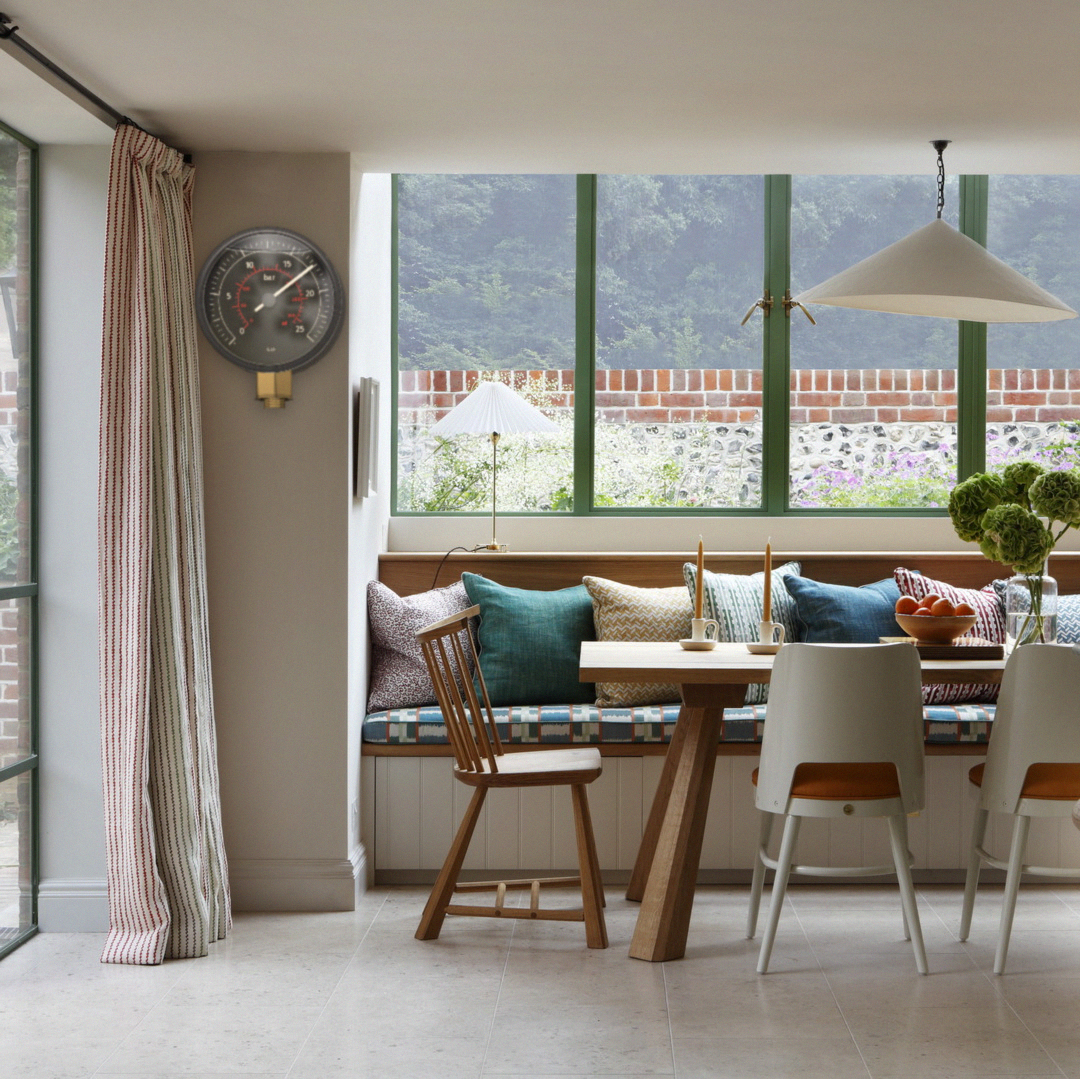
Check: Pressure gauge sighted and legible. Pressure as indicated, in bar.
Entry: 17.5 bar
